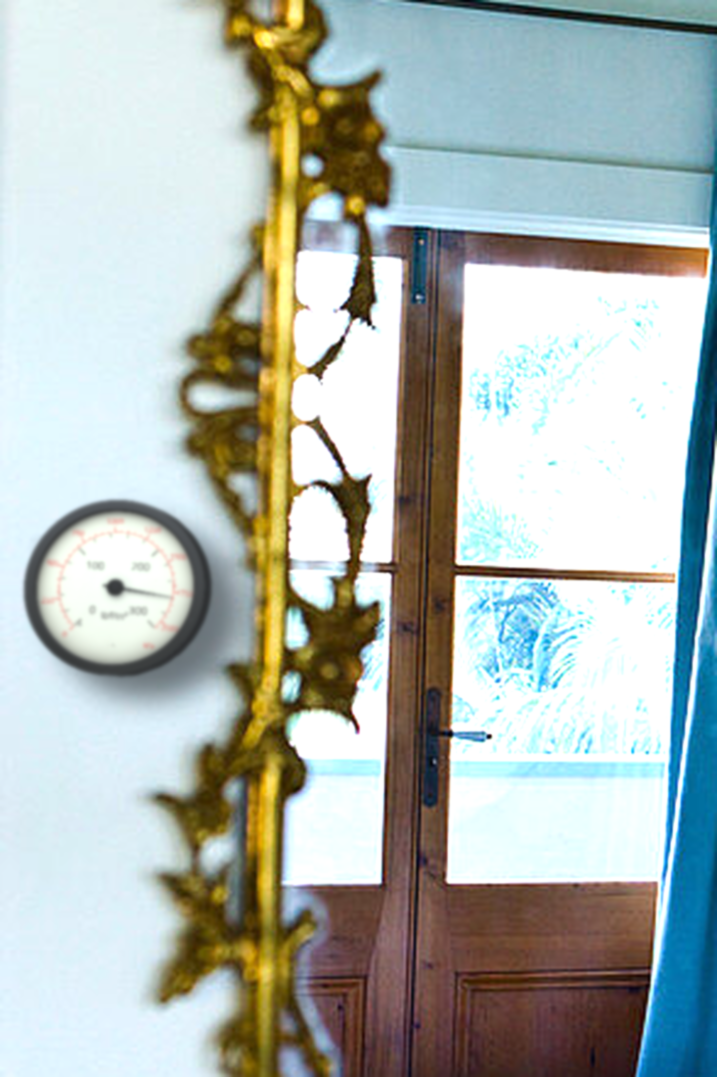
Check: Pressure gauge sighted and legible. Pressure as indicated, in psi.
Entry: 260 psi
